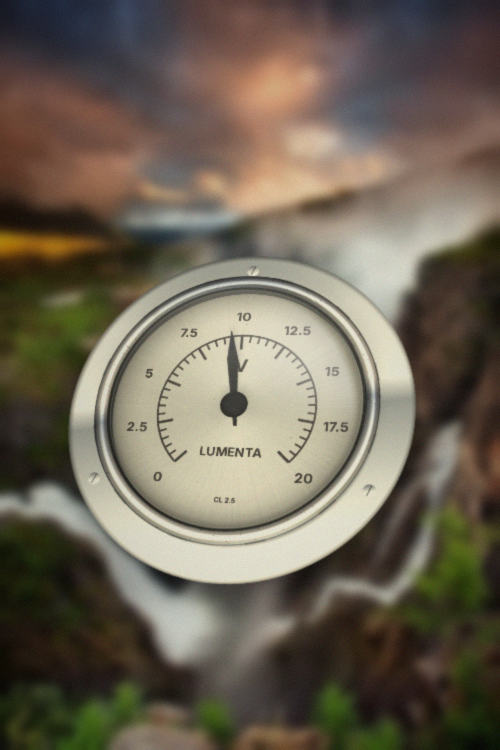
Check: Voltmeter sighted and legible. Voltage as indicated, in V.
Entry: 9.5 V
